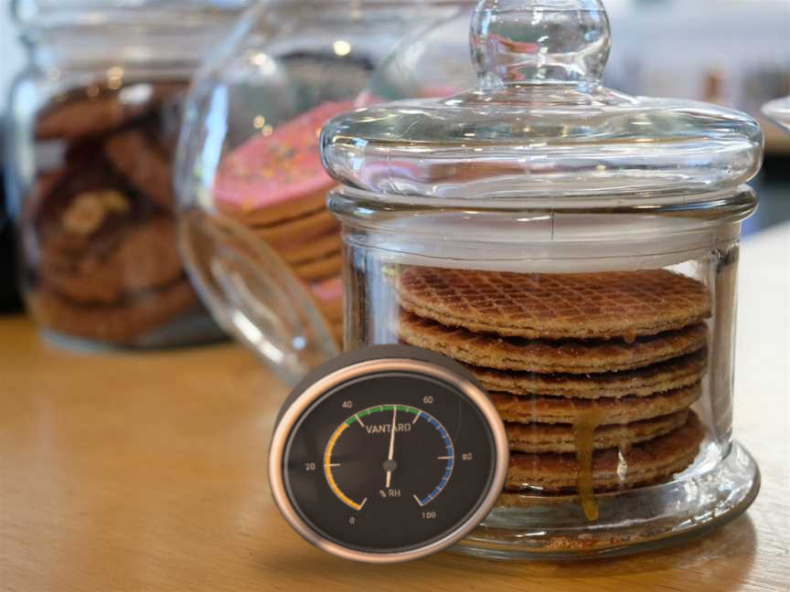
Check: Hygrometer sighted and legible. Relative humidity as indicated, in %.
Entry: 52 %
